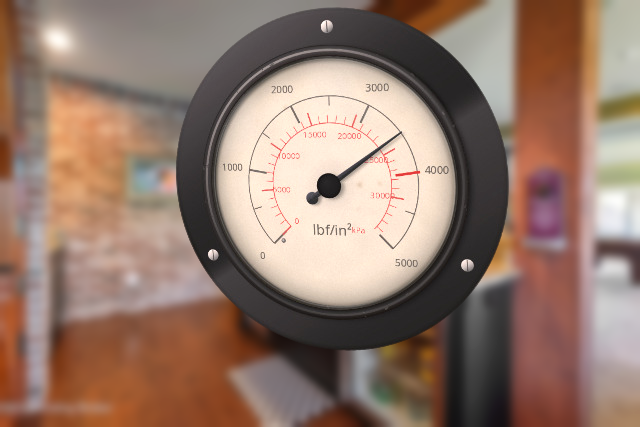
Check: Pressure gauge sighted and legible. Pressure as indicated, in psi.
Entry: 3500 psi
